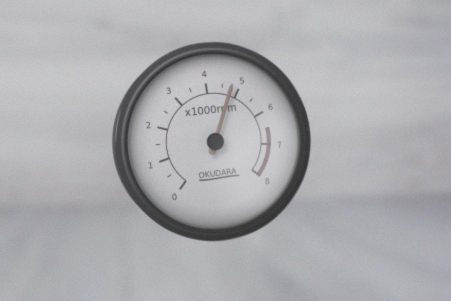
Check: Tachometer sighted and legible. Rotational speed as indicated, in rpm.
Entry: 4750 rpm
